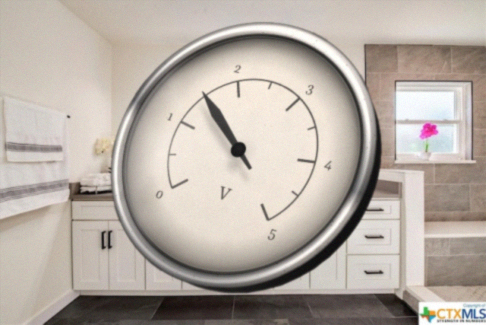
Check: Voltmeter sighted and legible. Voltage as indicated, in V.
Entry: 1.5 V
